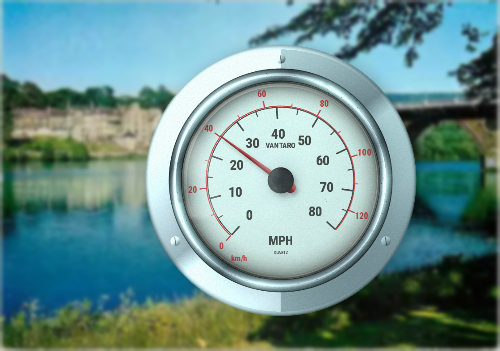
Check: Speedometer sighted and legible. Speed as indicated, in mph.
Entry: 25 mph
